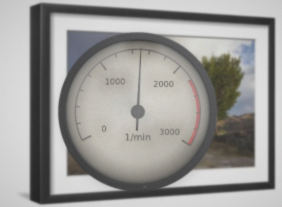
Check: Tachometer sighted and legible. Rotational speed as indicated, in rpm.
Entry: 1500 rpm
